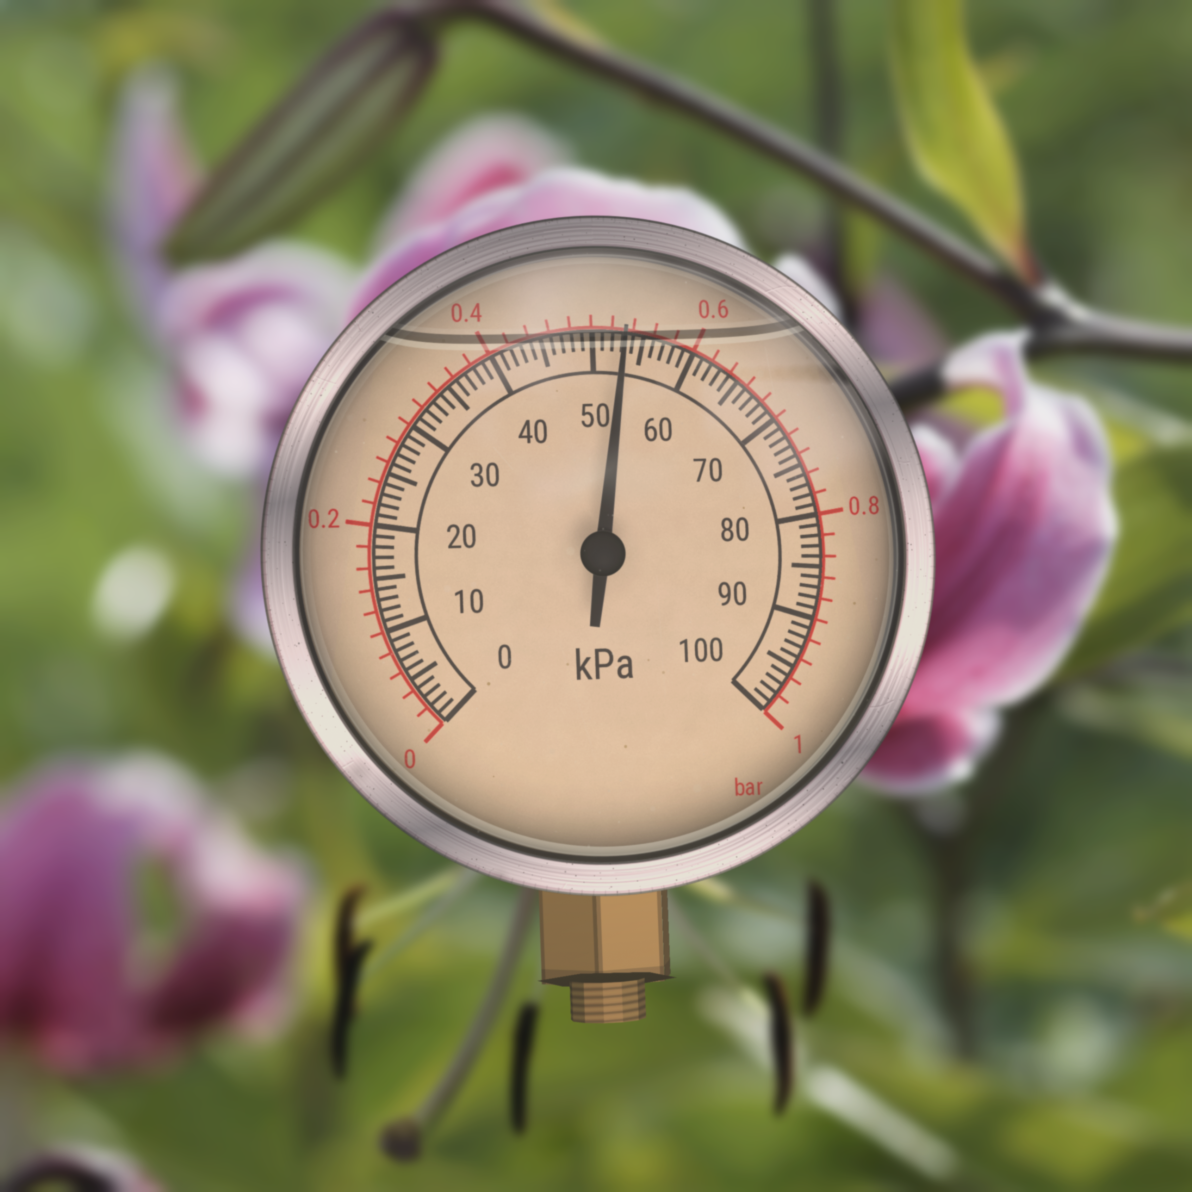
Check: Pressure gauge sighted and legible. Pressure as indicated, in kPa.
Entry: 53 kPa
